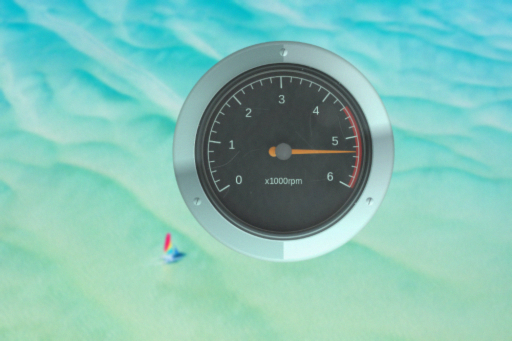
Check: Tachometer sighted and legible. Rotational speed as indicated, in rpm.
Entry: 5300 rpm
